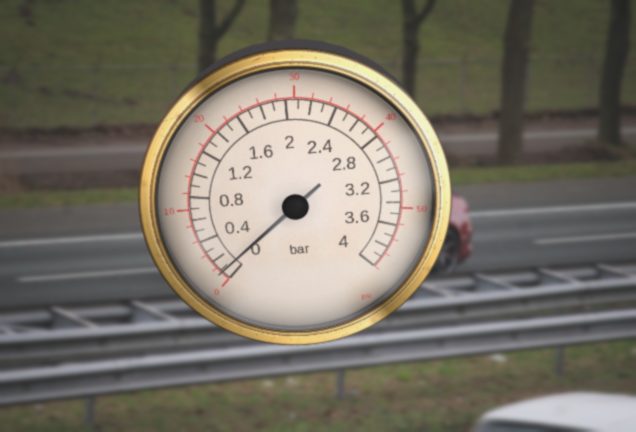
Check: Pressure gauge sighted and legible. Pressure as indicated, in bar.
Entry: 0.1 bar
